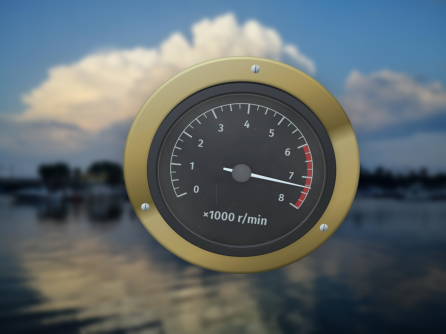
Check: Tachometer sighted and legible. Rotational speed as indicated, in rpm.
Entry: 7250 rpm
